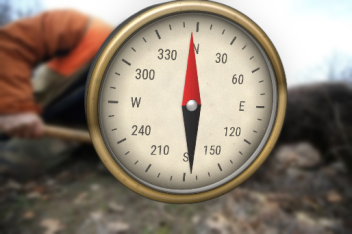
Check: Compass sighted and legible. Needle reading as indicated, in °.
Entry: 355 °
